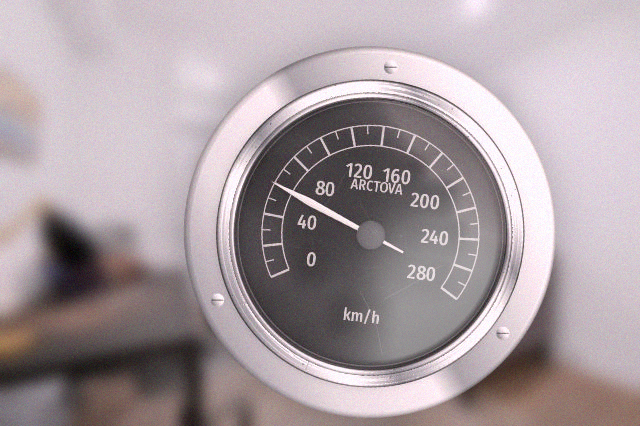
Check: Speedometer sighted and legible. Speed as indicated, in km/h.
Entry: 60 km/h
